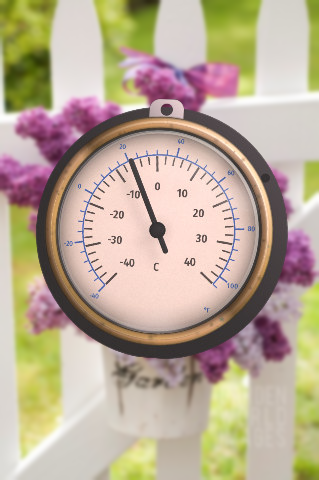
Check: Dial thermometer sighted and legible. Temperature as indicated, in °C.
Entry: -6 °C
